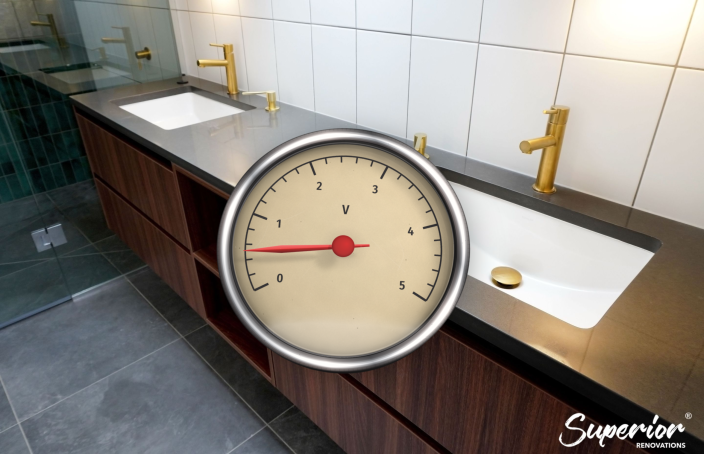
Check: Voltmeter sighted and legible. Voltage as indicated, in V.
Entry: 0.5 V
